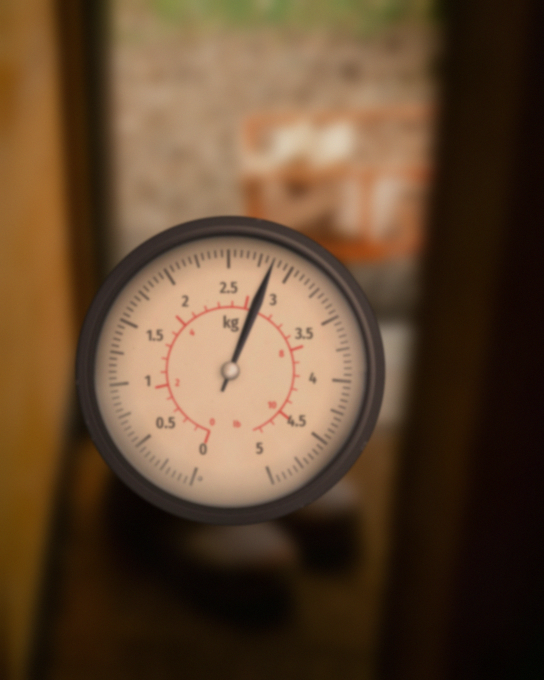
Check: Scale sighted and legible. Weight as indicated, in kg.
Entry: 2.85 kg
